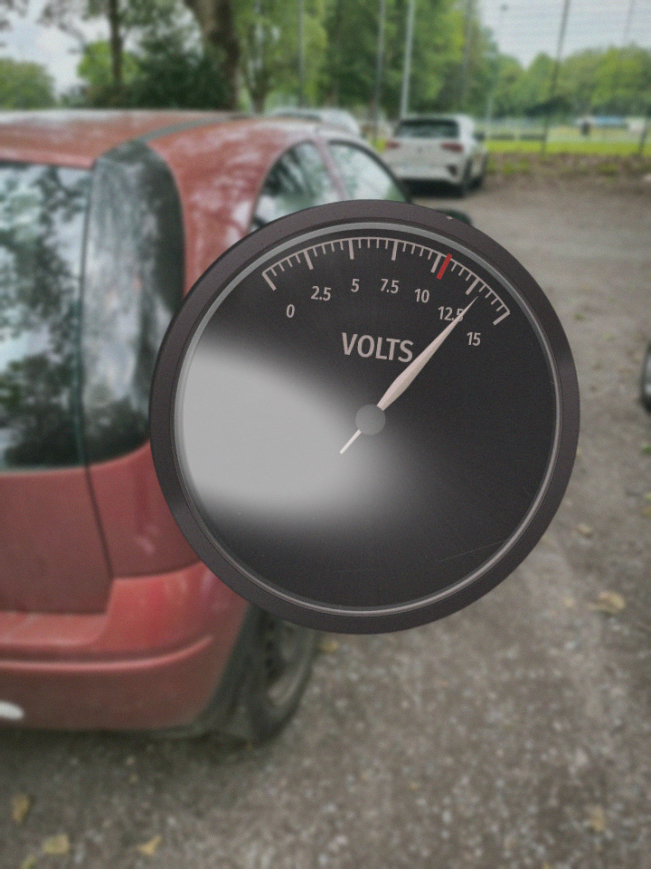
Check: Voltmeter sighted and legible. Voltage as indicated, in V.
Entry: 13 V
